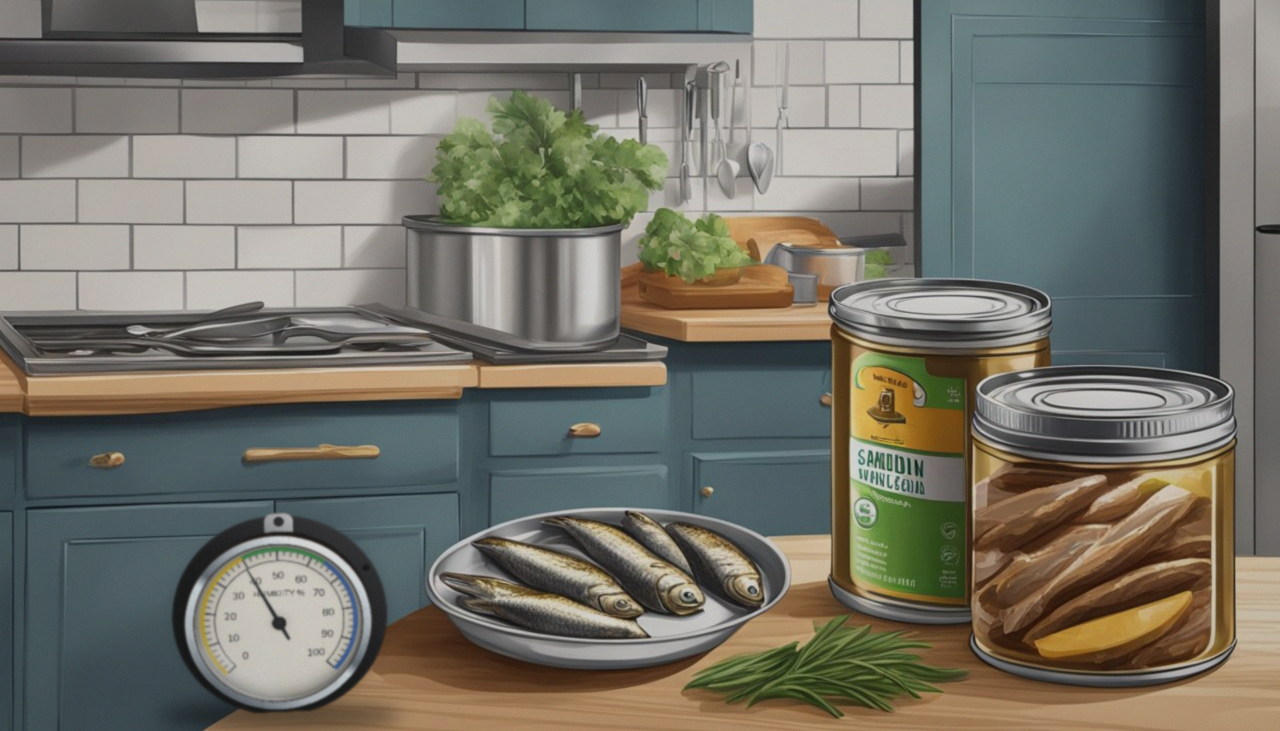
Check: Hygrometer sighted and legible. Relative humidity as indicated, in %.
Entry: 40 %
